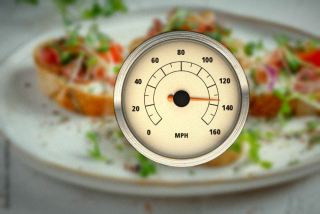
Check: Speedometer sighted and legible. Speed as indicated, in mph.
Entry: 135 mph
